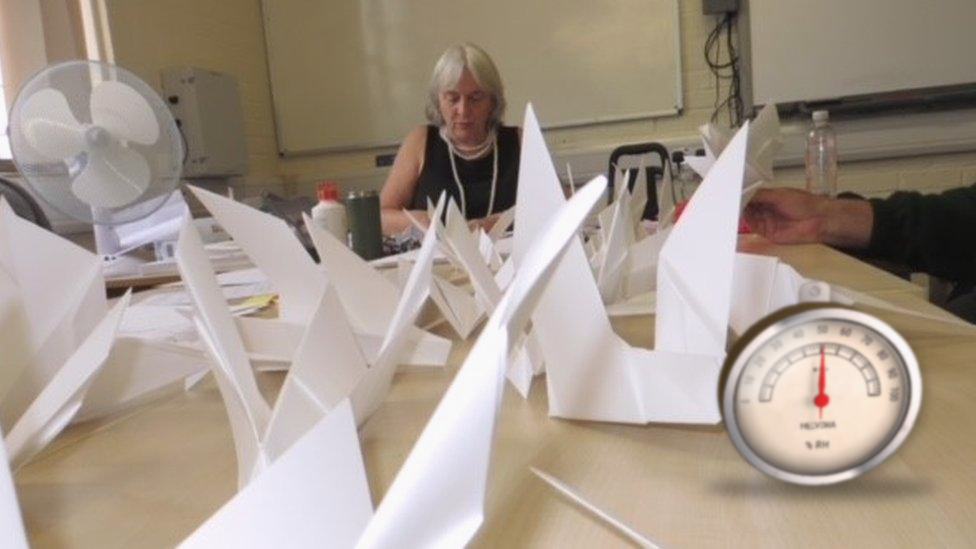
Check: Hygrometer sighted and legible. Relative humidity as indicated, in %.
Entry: 50 %
